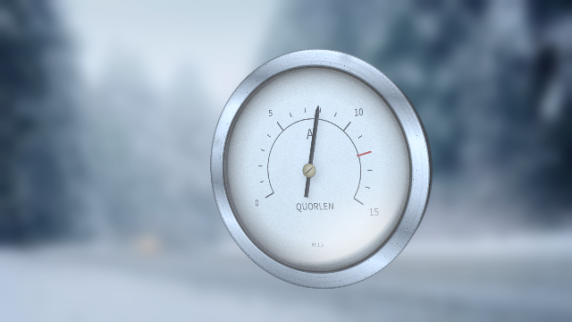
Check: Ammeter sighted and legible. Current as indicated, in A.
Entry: 8 A
